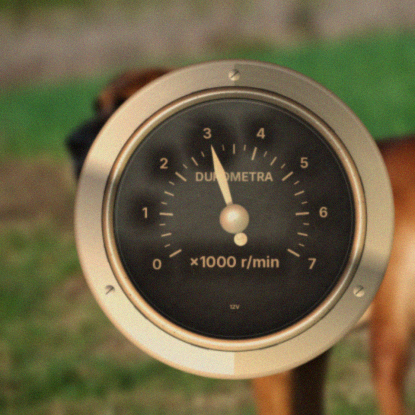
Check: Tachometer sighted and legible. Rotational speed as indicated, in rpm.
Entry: 3000 rpm
